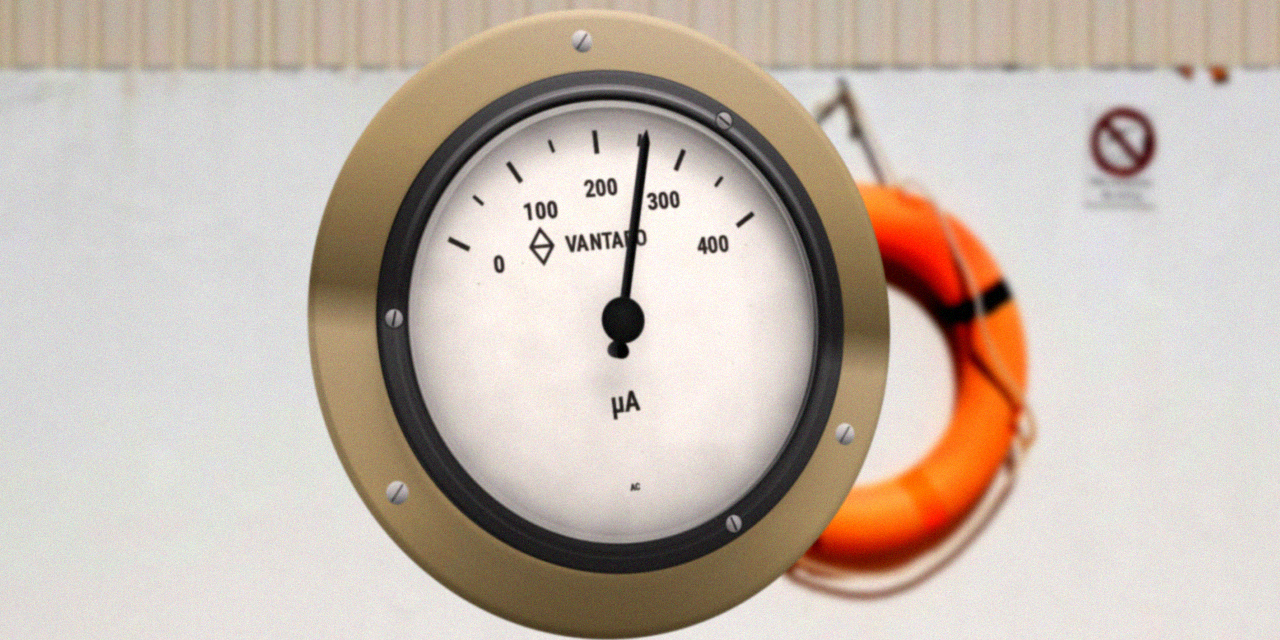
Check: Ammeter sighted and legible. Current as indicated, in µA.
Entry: 250 µA
